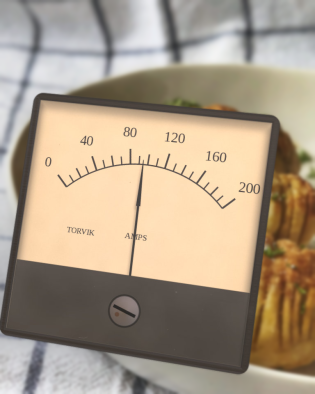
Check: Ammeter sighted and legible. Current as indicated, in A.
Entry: 95 A
